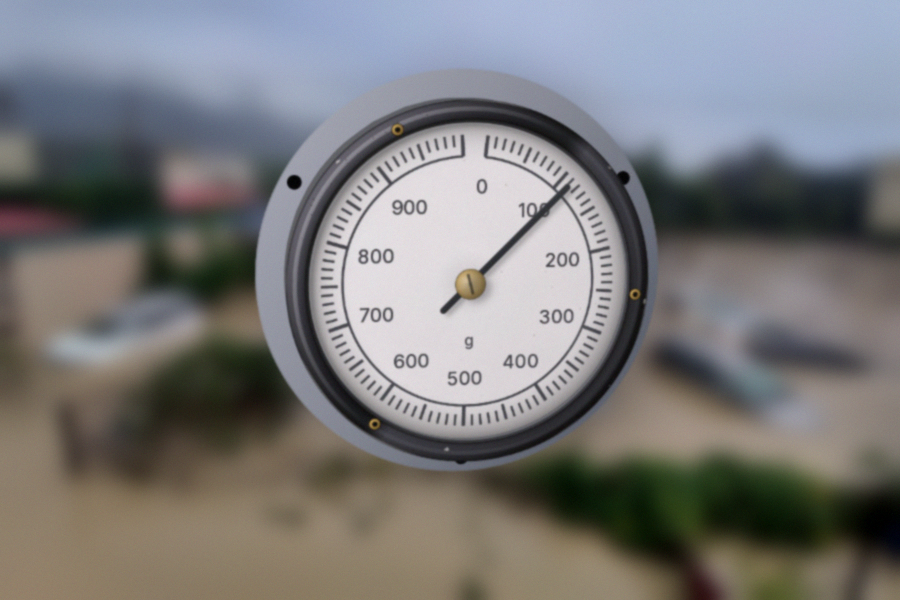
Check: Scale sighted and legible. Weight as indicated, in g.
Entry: 110 g
